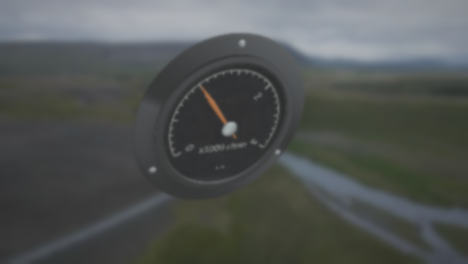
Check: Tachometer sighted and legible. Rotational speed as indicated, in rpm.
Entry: 1000 rpm
